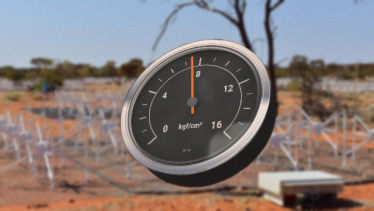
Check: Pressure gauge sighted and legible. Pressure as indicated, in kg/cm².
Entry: 7.5 kg/cm²
